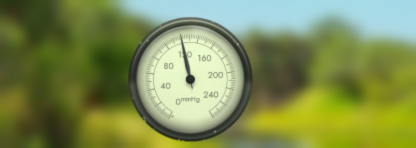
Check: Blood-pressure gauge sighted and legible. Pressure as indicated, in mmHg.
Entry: 120 mmHg
